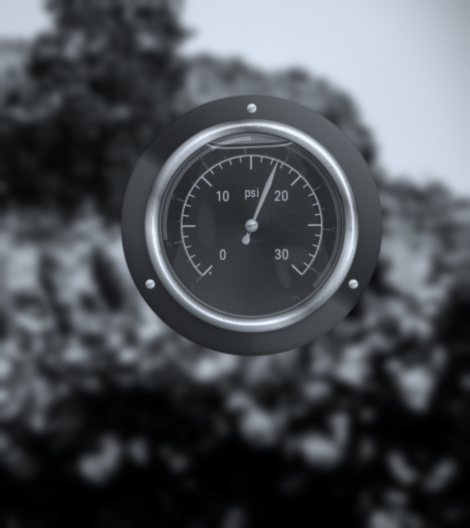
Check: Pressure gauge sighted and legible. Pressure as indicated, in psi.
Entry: 17.5 psi
